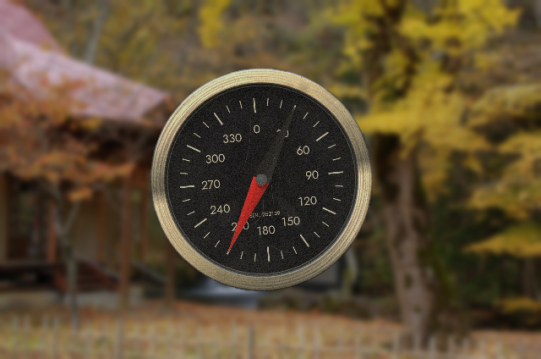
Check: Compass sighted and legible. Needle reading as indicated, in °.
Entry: 210 °
